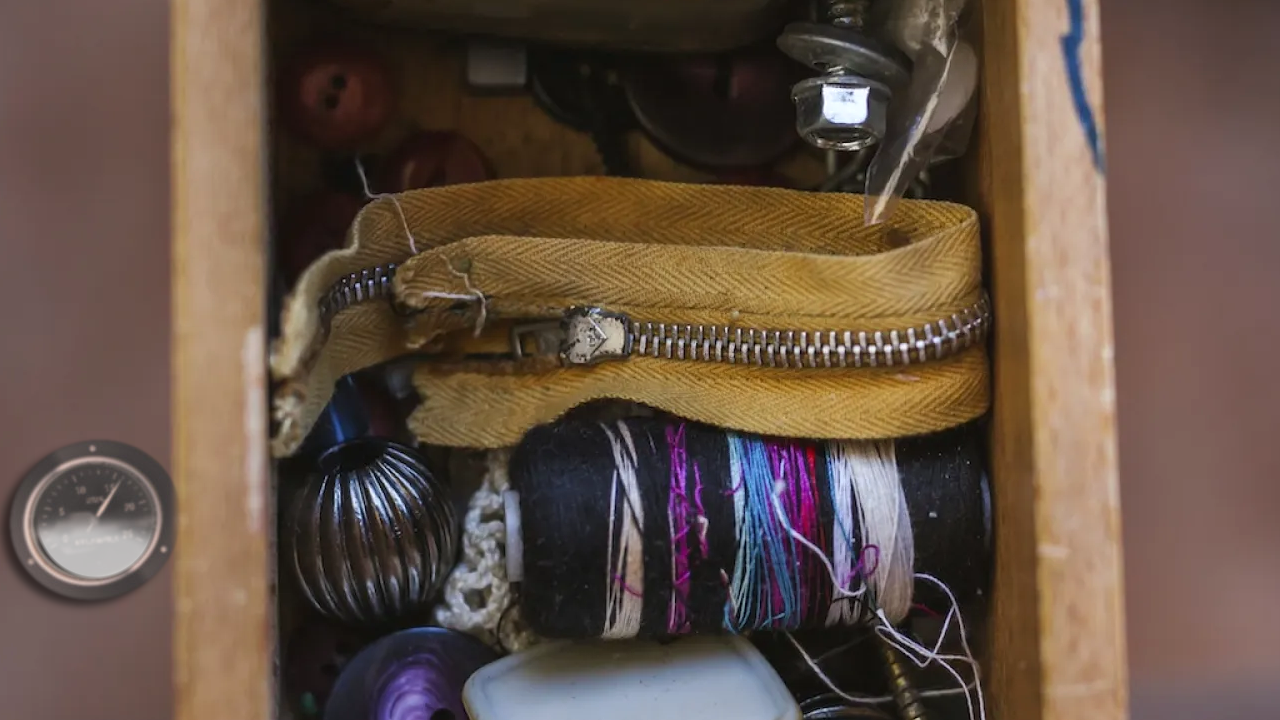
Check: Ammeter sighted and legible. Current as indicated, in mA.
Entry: 16 mA
